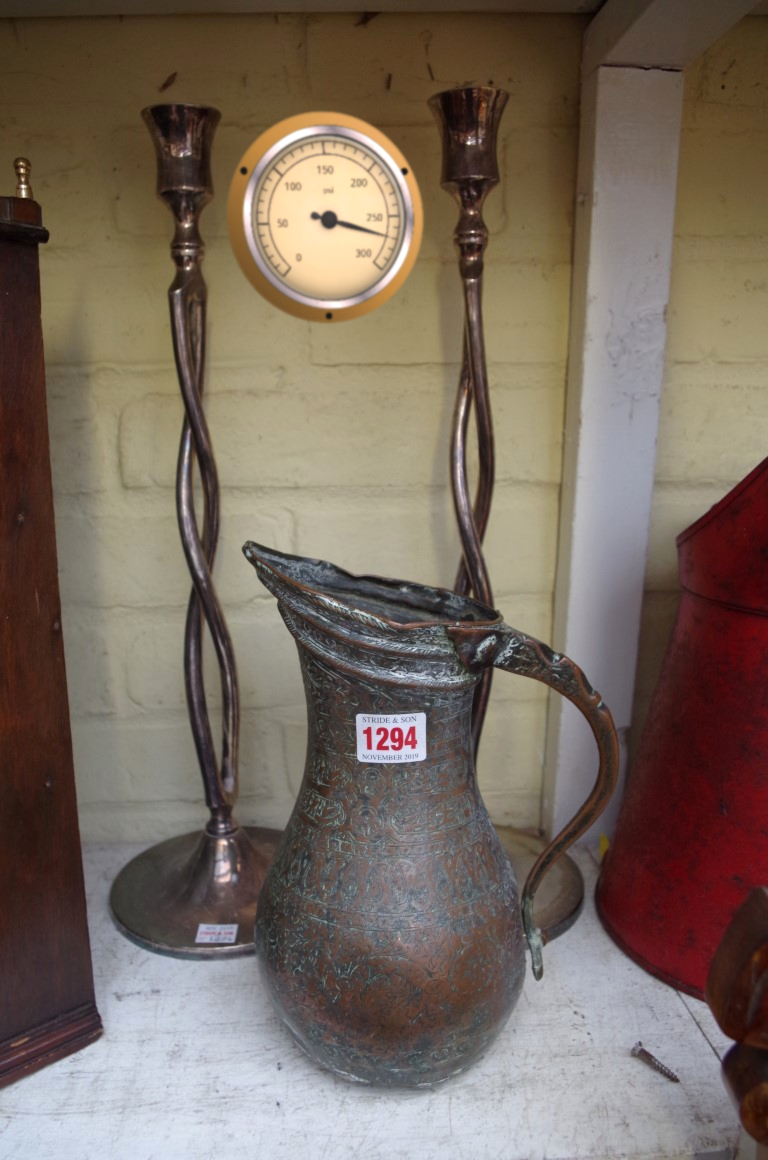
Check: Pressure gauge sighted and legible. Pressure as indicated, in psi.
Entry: 270 psi
